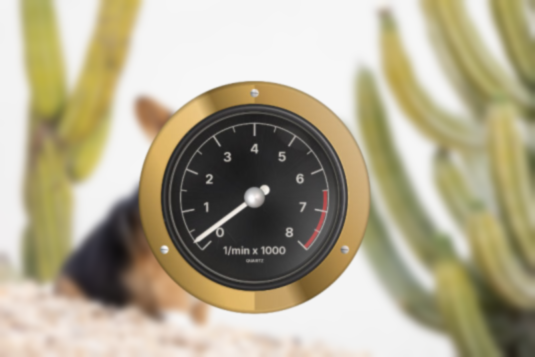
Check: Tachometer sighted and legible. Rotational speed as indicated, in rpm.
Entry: 250 rpm
